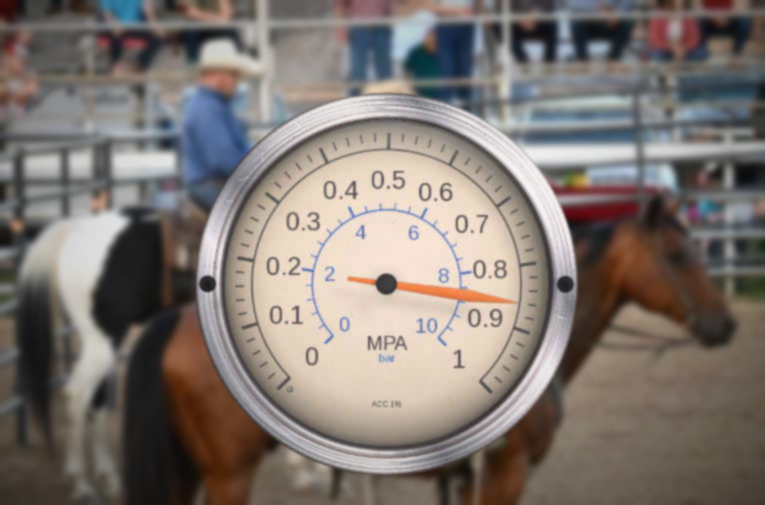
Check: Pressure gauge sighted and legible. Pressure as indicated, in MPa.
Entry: 0.86 MPa
